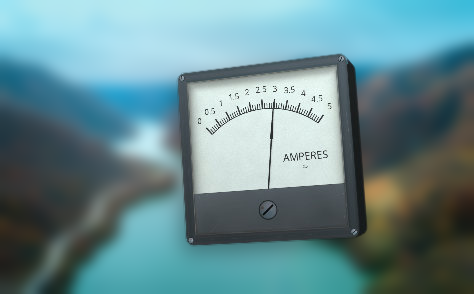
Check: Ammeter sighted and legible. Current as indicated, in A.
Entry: 3 A
